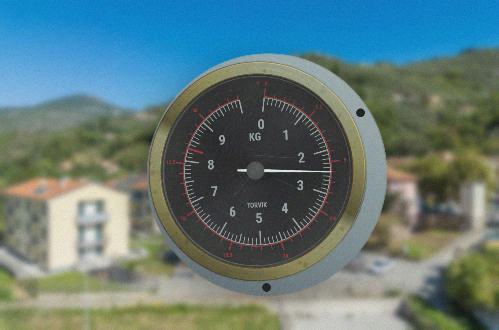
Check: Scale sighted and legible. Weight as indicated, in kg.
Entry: 2.5 kg
